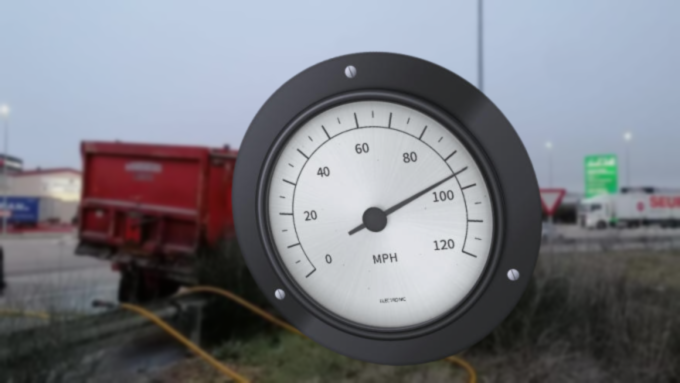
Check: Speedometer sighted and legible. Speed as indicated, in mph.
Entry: 95 mph
